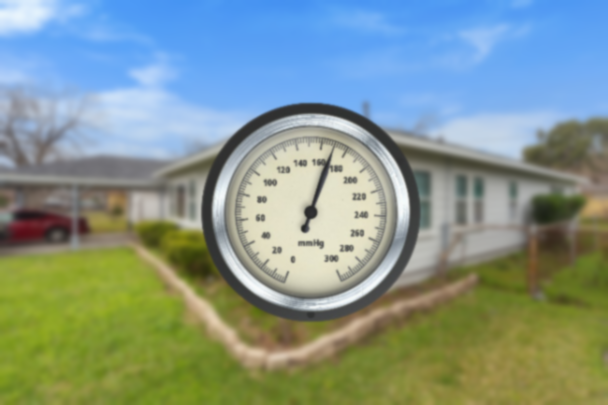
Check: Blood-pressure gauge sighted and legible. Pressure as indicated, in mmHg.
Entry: 170 mmHg
